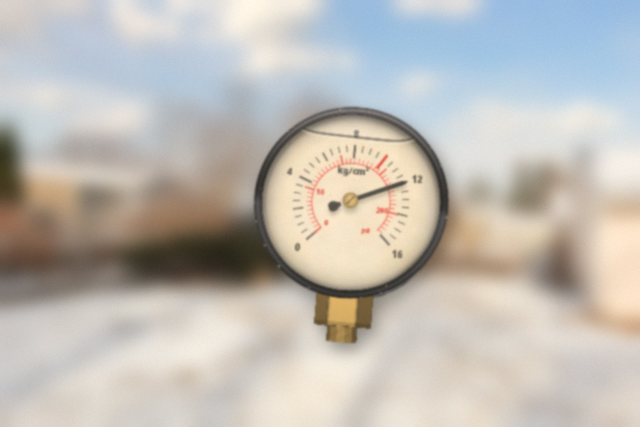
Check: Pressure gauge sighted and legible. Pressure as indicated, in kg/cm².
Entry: 12 kg/cm²
